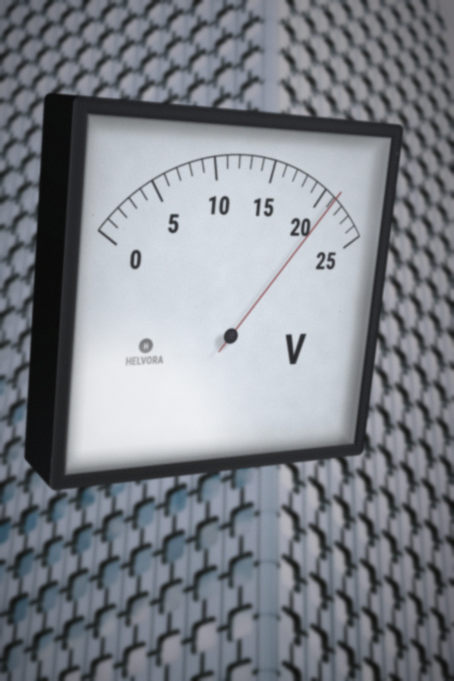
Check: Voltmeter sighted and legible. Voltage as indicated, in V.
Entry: 21 V
